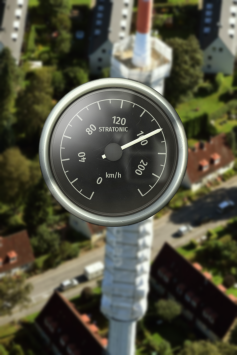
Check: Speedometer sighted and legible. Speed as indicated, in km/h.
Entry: 160 km/h
